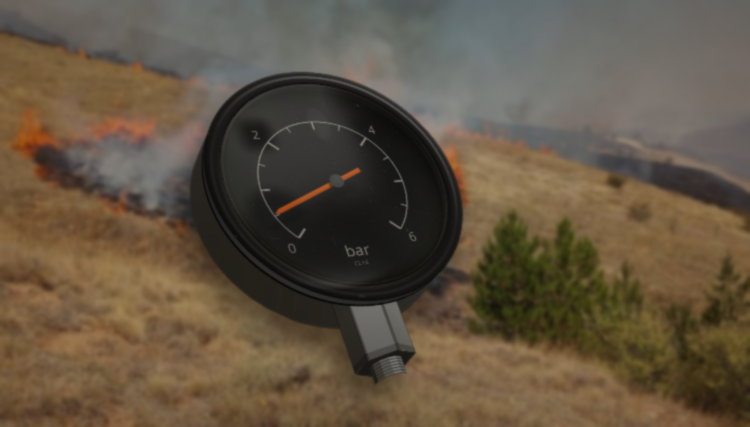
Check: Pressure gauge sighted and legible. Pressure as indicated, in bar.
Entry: 0.5 bar
